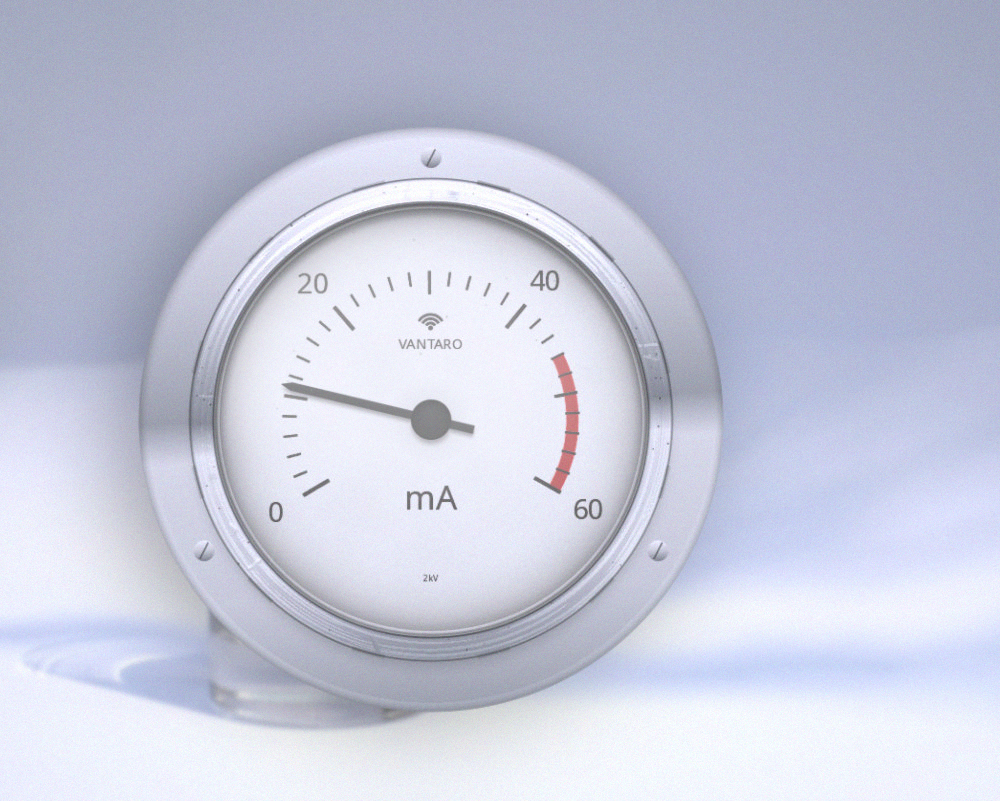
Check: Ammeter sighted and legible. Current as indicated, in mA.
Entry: 11 mA
